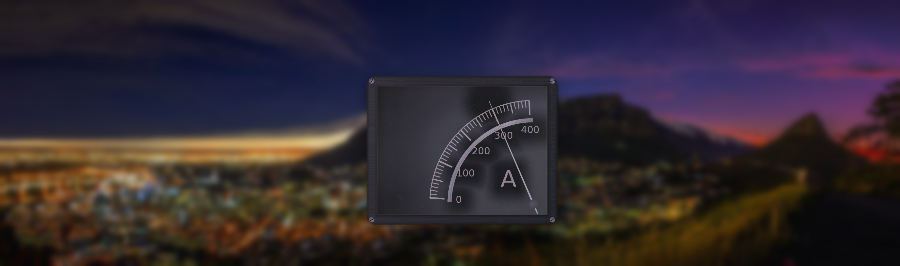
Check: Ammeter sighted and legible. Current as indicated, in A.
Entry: 300 A
